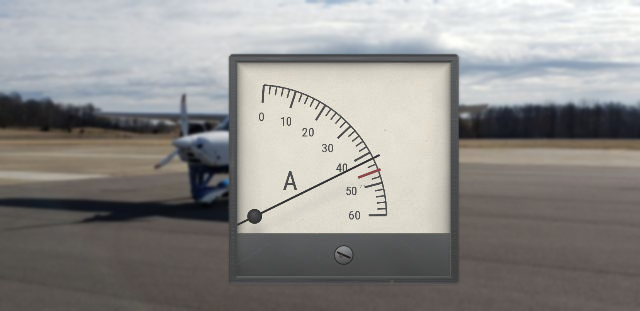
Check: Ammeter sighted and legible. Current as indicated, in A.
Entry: 42 A
